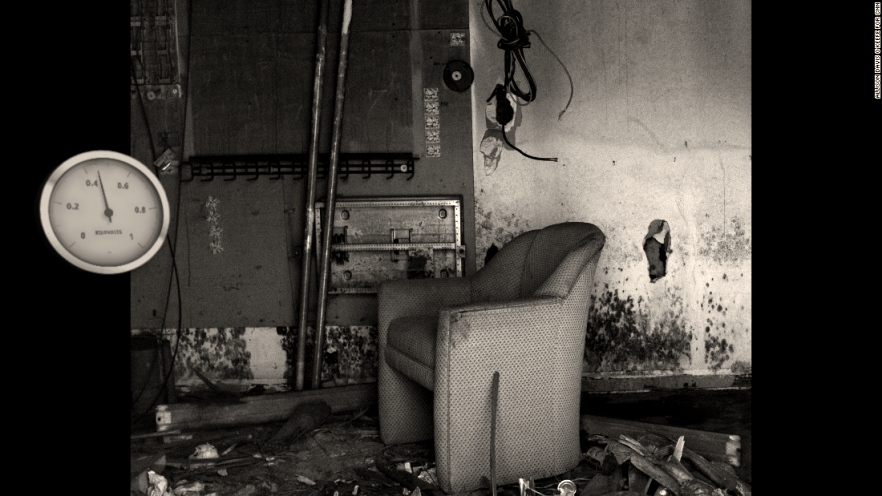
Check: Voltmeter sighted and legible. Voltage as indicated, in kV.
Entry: 0.45 kV
